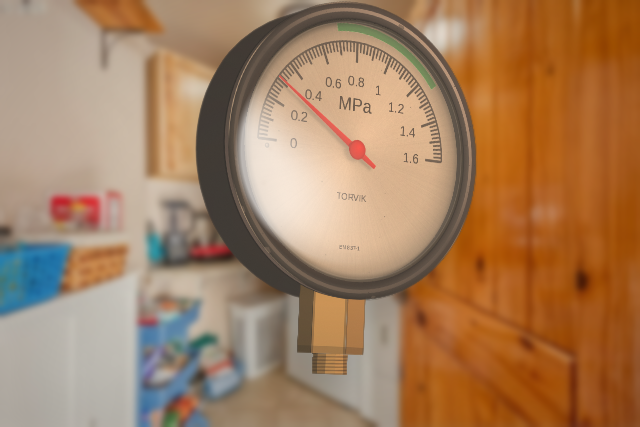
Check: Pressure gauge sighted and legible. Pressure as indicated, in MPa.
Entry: 0.3 MPa
